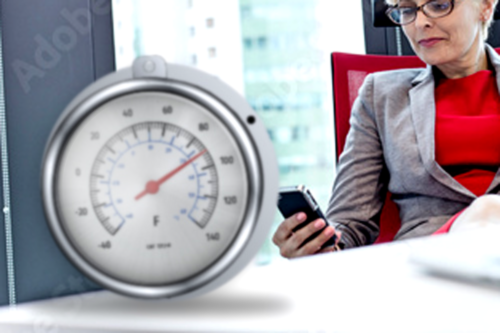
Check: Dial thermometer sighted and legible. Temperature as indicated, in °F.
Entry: 90 °F
